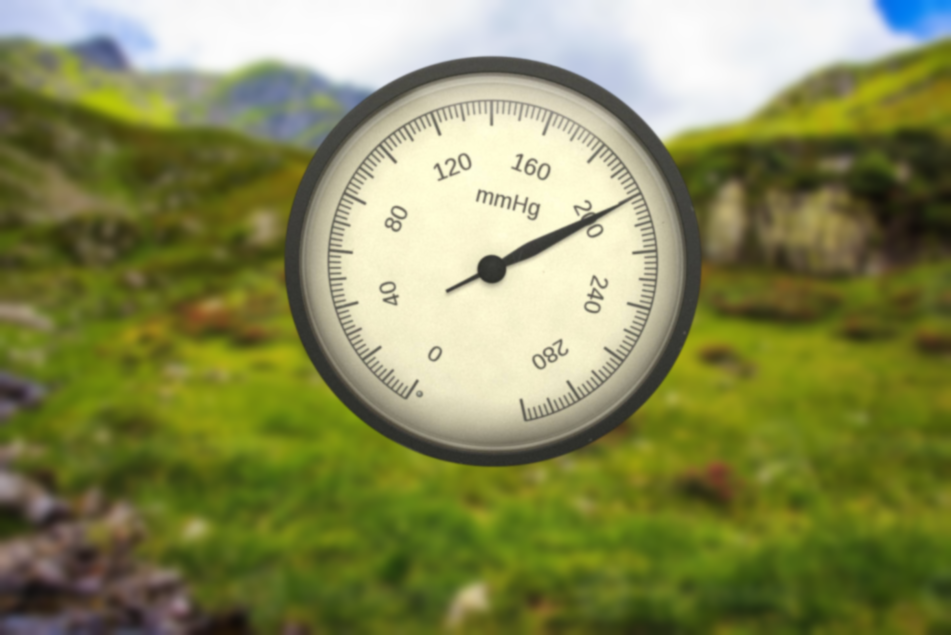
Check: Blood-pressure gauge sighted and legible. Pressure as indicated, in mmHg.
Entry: 200 mmHg
